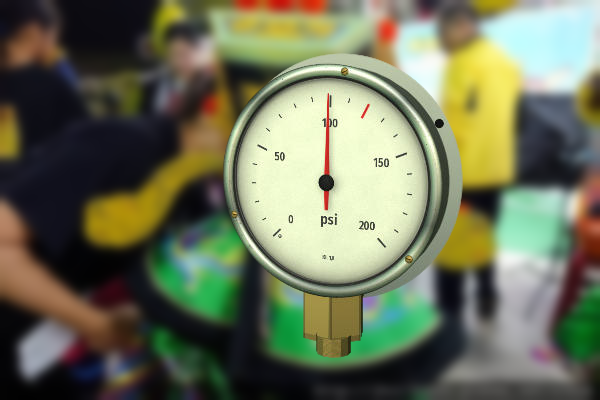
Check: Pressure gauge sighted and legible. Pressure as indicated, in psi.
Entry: 100 psi
